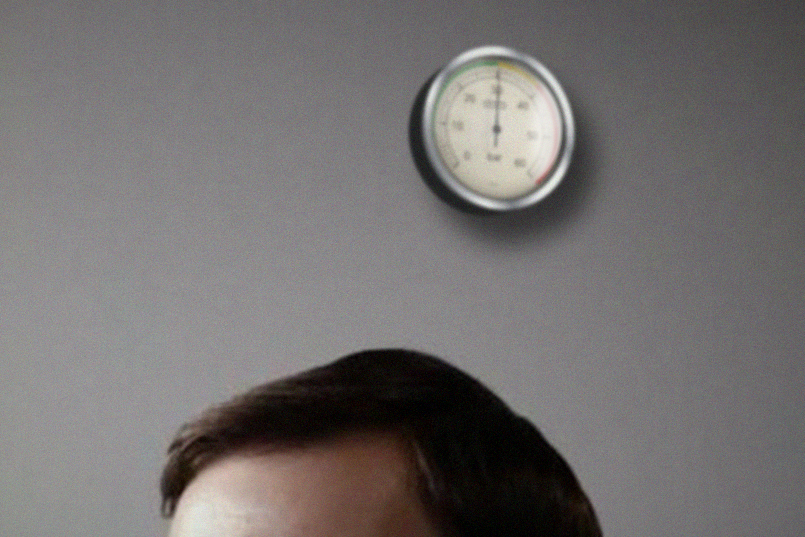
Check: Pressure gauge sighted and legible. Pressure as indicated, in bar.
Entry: 30 bar
